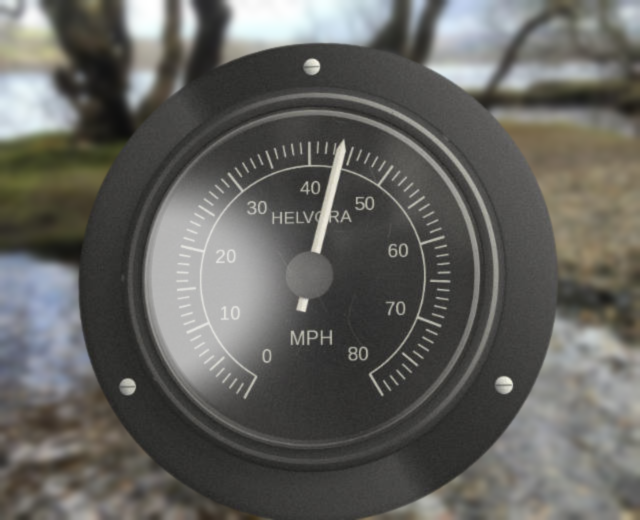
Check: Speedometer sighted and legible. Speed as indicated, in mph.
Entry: 44 mph
